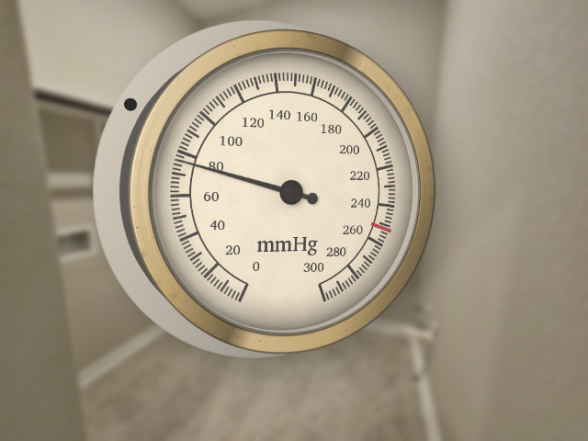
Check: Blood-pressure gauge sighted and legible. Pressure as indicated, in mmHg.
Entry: 76 mmHg
